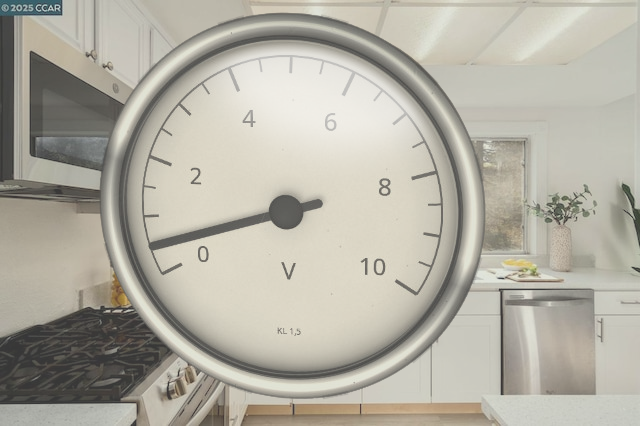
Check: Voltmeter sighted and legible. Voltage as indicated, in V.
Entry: 0.5 V
